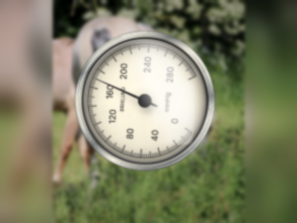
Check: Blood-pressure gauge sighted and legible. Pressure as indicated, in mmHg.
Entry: 170 mmHg
